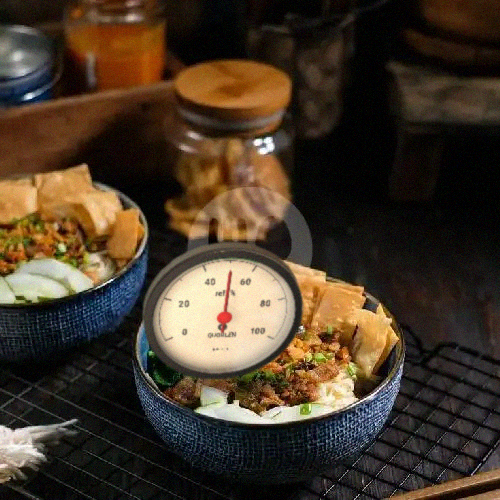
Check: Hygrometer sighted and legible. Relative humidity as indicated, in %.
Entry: 50 %
